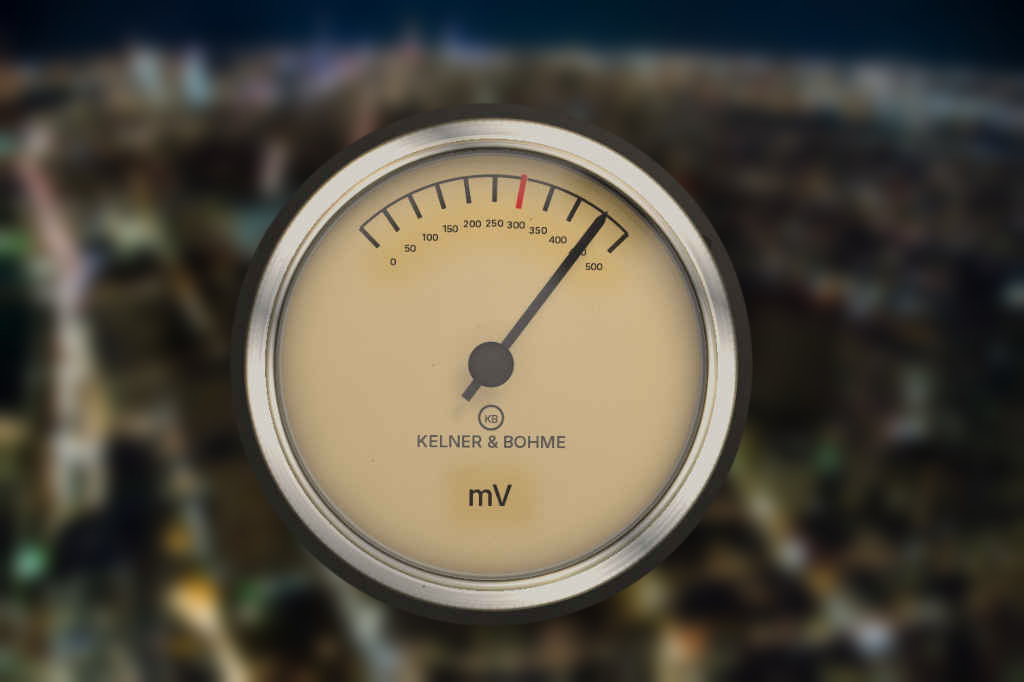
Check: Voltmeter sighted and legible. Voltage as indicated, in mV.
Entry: 450 mV
